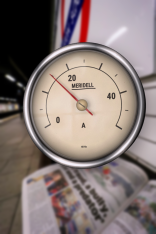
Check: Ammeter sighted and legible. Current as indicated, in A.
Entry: 15 A
